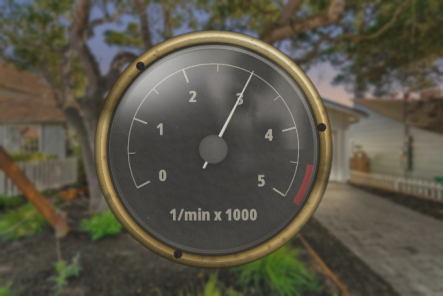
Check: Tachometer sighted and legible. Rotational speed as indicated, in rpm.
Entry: 3000 rpm
